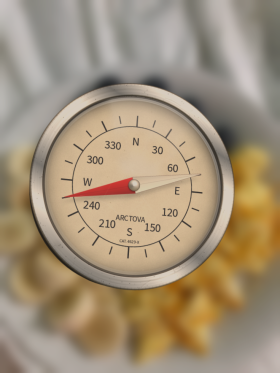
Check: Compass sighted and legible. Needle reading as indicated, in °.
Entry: 255 °
